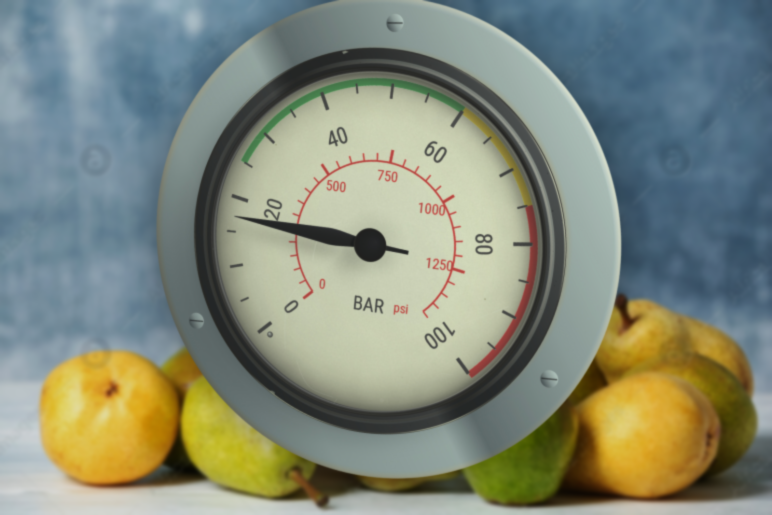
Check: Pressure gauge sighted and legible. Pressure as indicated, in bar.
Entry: 17.5 bar
